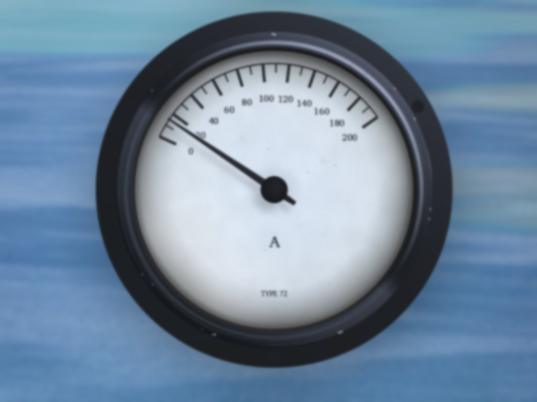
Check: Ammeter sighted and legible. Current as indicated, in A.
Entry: 15 A
